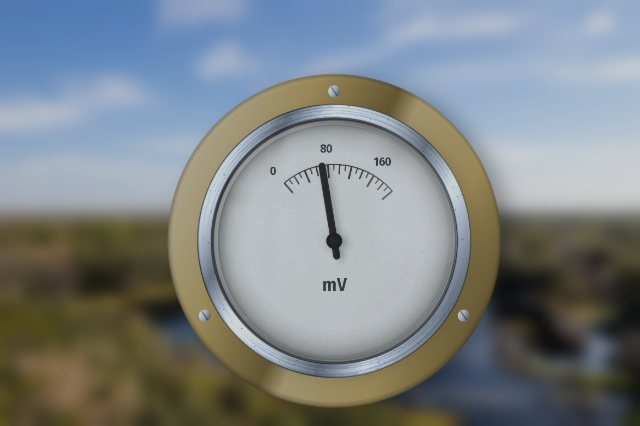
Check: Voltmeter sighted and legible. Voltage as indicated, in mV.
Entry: 70 mV
